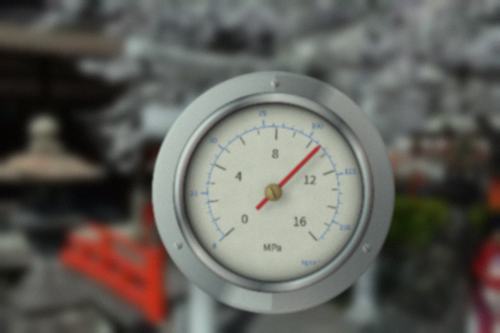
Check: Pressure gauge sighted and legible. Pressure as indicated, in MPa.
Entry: 10.5 MPa
